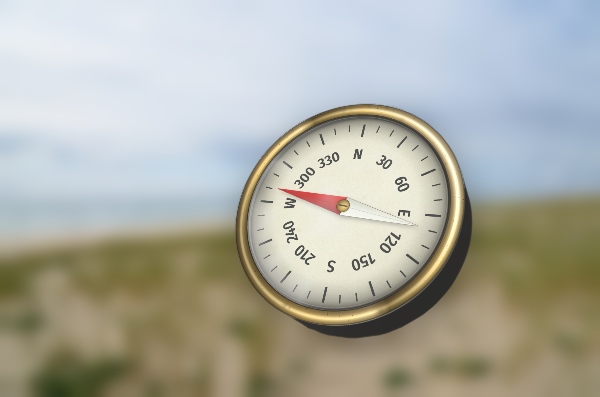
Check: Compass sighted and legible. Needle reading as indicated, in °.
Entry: 280 °
